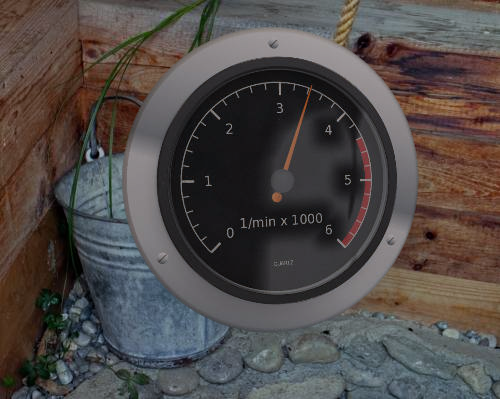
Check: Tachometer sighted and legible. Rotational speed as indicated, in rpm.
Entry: 3400 rpm
